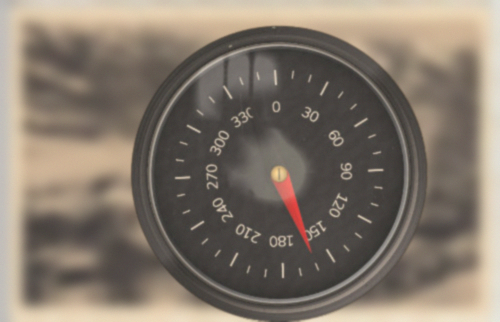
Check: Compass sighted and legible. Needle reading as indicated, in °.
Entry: 160 °
